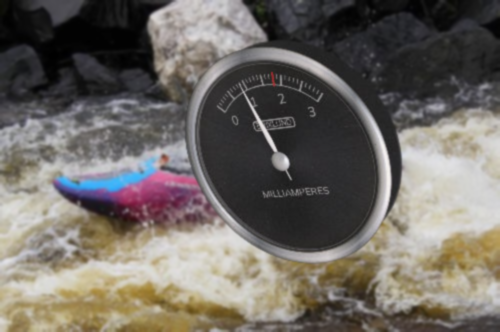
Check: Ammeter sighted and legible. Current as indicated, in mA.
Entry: 1 mA
